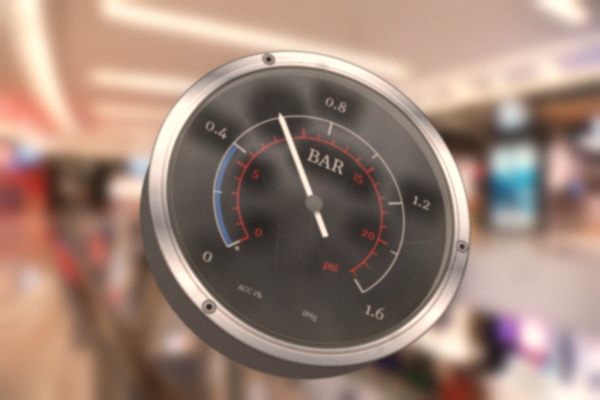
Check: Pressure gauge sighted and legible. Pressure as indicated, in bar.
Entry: 0.6 bar
